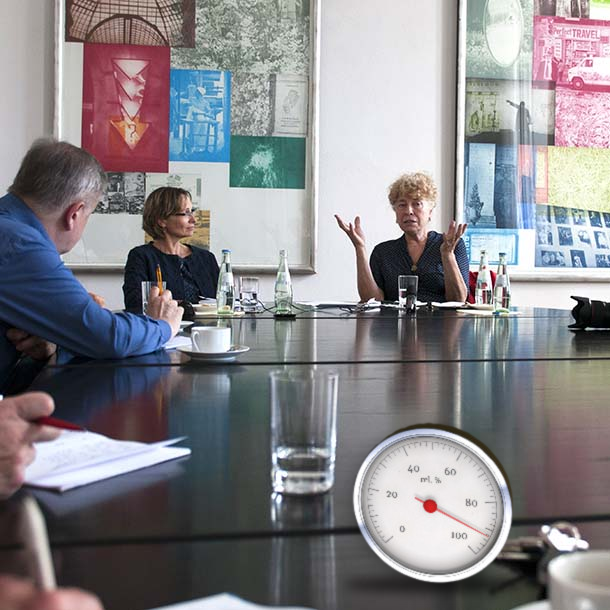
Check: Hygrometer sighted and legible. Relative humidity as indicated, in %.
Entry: 92 %
